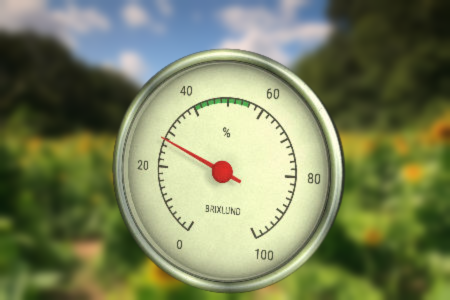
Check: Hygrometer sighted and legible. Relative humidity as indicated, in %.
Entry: 28 %
